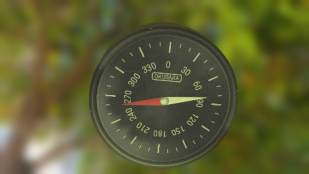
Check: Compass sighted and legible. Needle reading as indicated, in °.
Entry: 260 °
